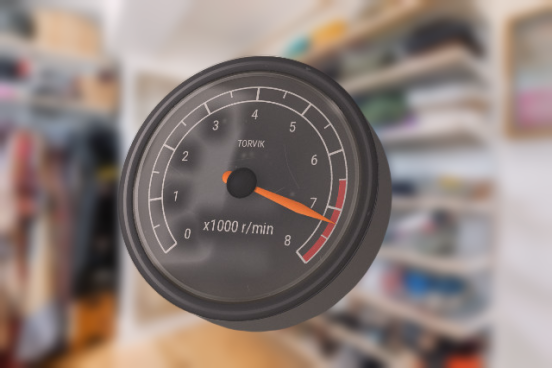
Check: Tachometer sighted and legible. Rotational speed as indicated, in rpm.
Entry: 7250 rpm
